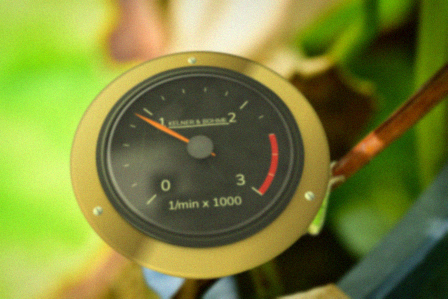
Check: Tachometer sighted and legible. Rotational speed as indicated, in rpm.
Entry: 900 rpm
